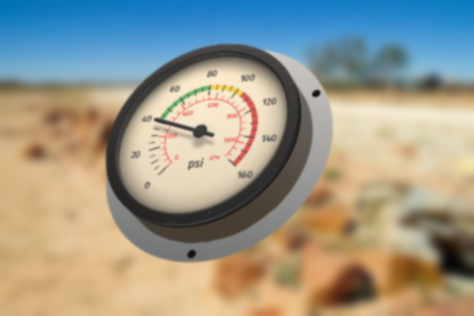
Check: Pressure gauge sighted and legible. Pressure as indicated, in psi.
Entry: 40 psi
